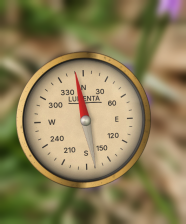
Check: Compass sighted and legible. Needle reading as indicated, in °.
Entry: 350 °
